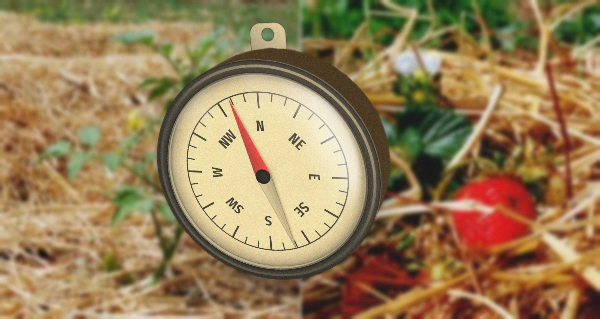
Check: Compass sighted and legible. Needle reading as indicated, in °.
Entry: 340 °
